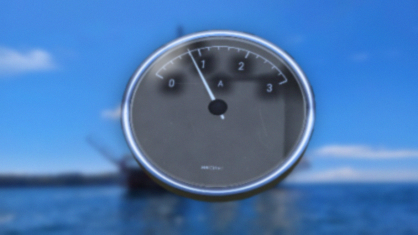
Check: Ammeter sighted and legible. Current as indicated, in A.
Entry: 0.8 A
